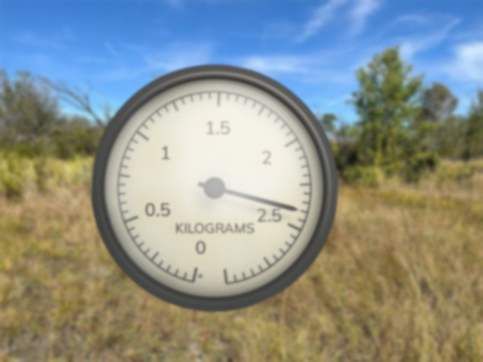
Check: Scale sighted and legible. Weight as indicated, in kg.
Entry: 2.4 kg
